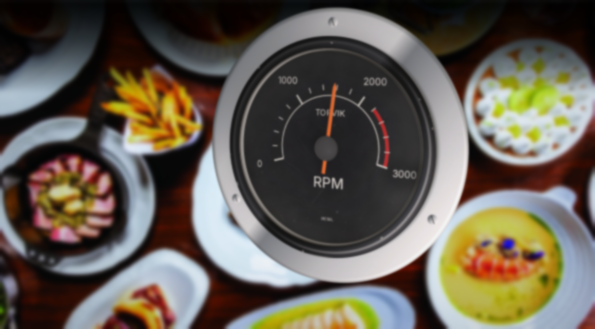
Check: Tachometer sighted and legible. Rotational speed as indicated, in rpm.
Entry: 1600 rpm
